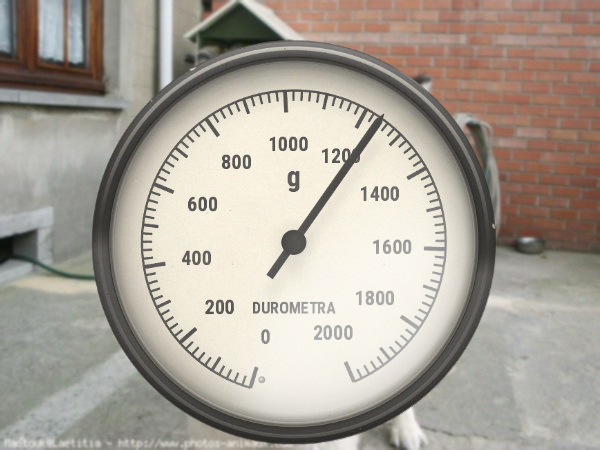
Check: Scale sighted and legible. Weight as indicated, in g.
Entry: 1240 g
